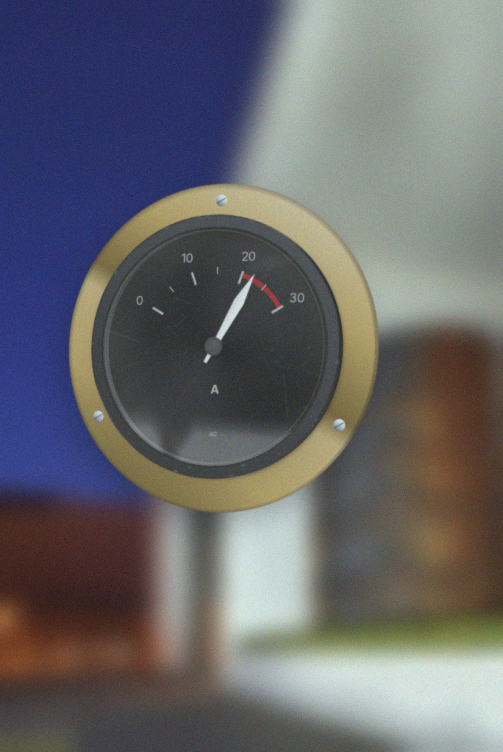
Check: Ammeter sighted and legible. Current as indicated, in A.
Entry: 22.5 A
